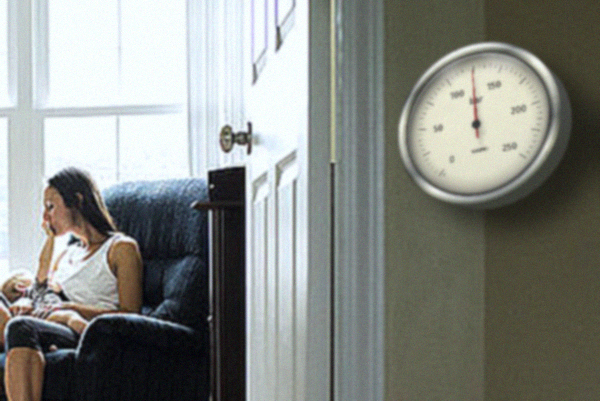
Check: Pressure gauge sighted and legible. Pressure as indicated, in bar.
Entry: 125 bar
